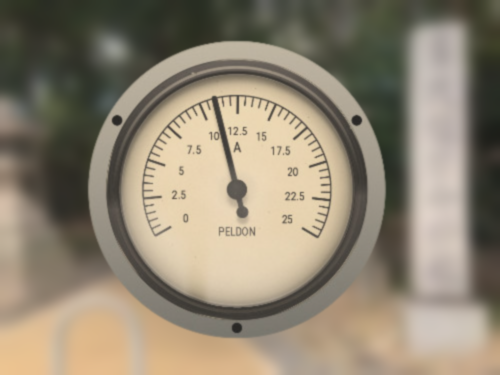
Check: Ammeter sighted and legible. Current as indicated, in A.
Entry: 11 A
